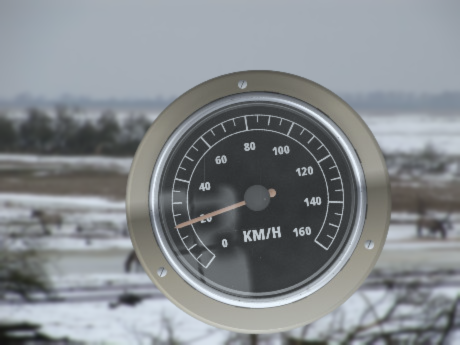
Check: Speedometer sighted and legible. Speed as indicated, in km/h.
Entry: 20 km/h
